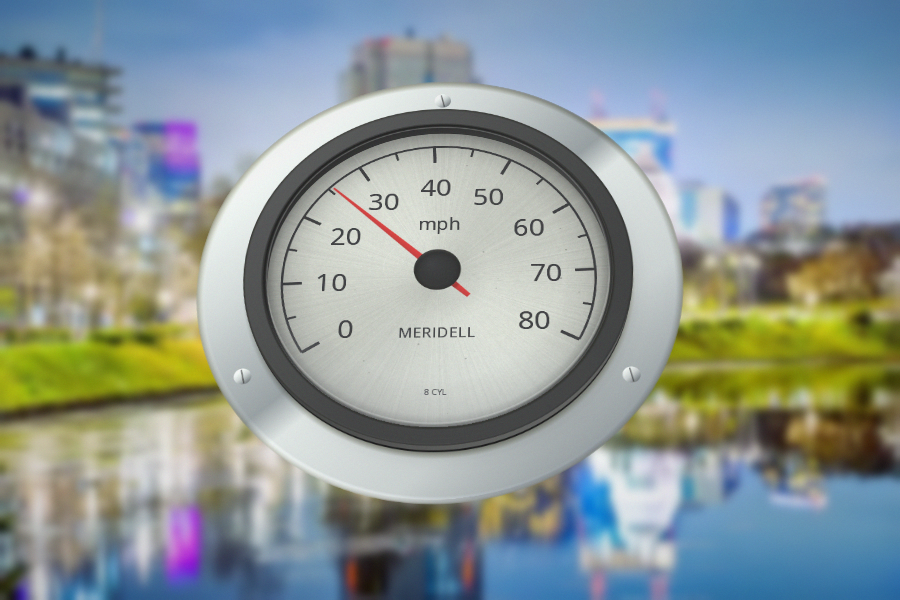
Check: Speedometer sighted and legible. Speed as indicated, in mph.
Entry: 25 mph
